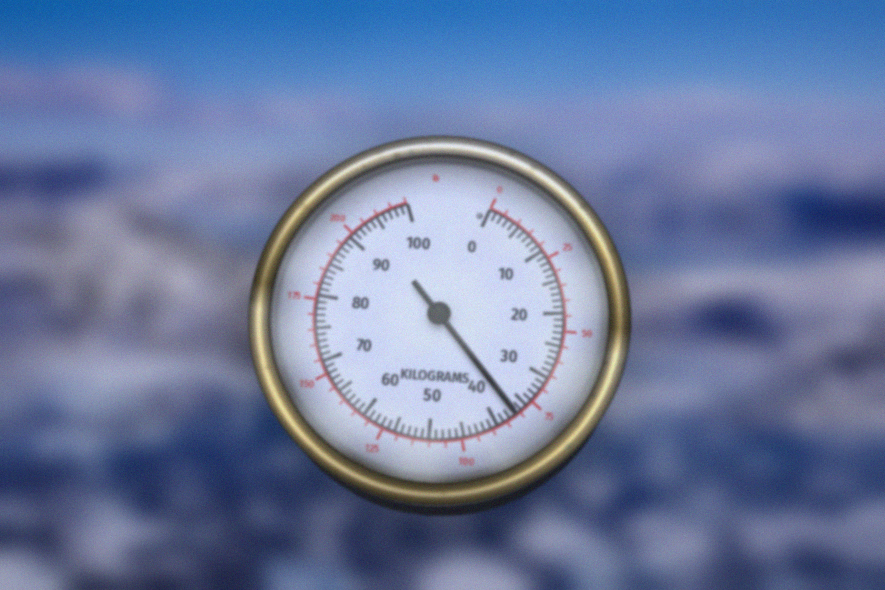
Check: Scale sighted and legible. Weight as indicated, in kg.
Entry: 37 kg
